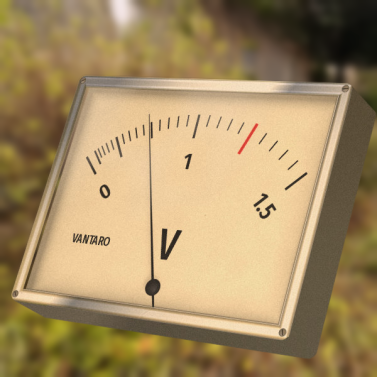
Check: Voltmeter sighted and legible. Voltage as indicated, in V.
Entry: 0.75 V
